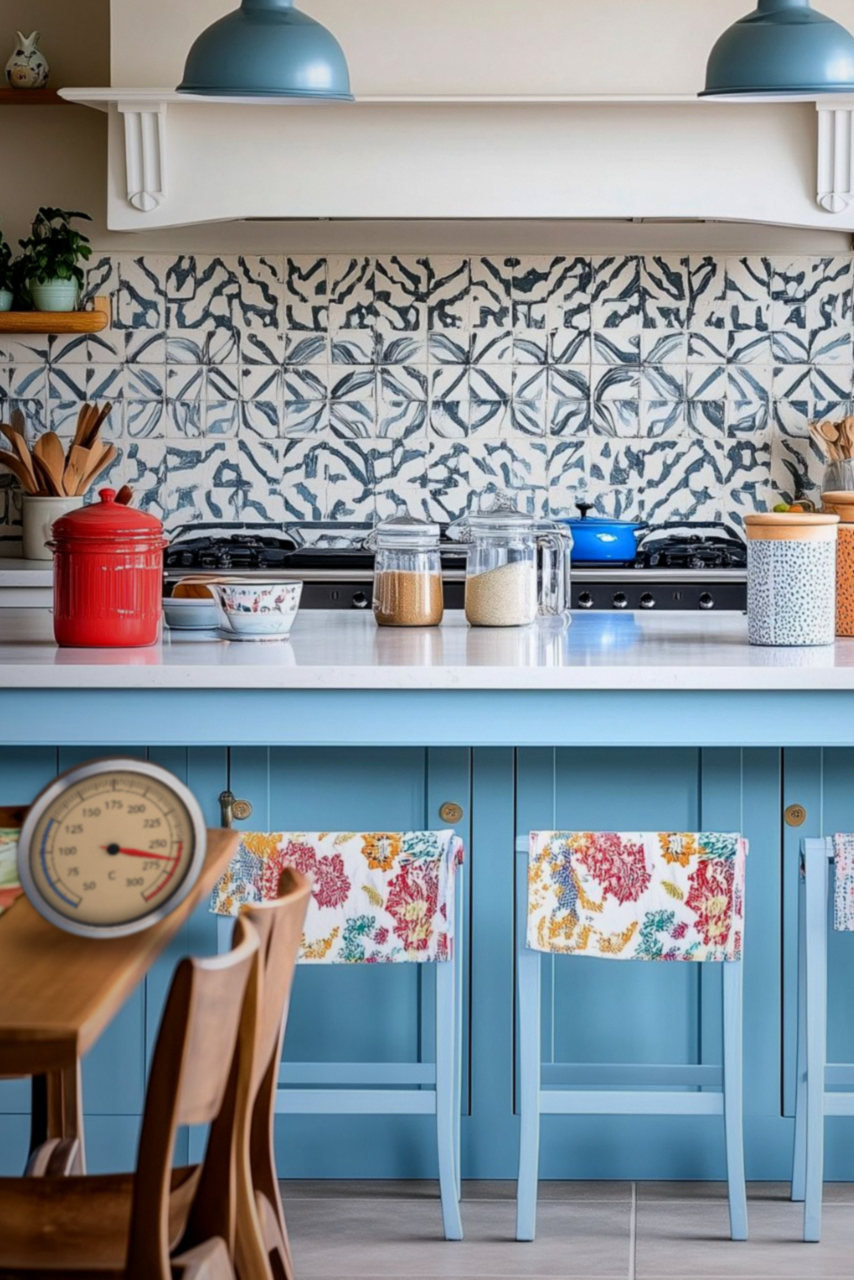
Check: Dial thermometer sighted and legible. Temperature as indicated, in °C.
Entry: 262.5 °C
